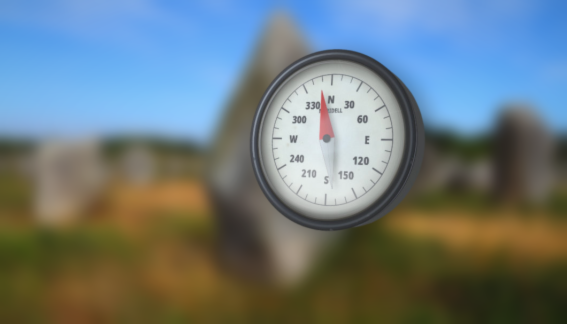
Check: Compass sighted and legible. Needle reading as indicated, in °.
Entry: 350 °
